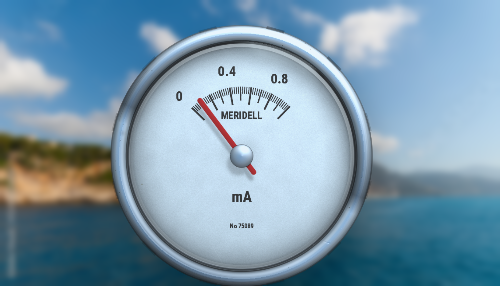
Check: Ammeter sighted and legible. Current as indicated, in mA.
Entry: 0.1 mA
